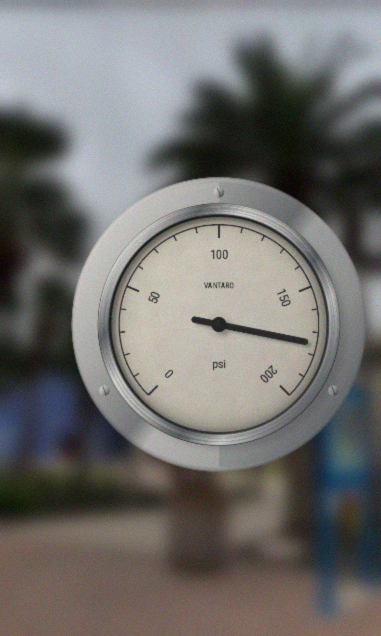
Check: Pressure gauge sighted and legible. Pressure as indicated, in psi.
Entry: 175 psi
